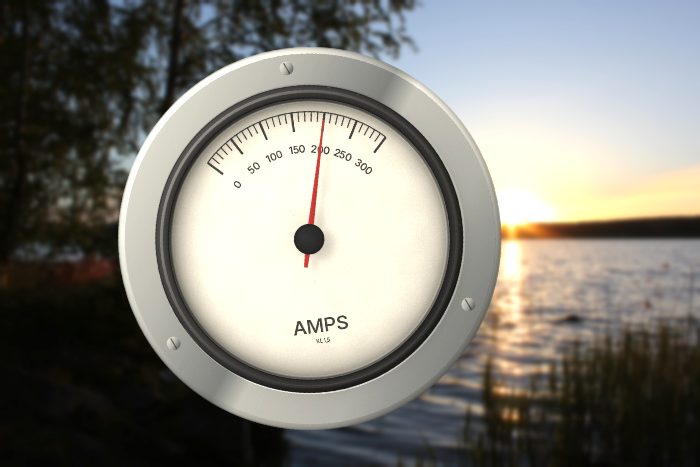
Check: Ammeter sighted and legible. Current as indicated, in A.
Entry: 200 A
